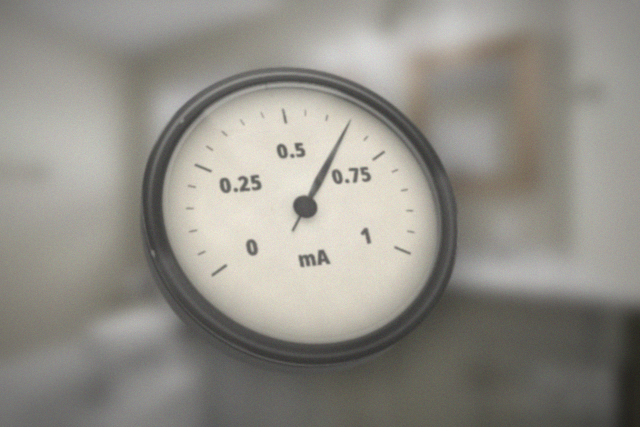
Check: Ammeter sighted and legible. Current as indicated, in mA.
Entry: 0.65 mA
